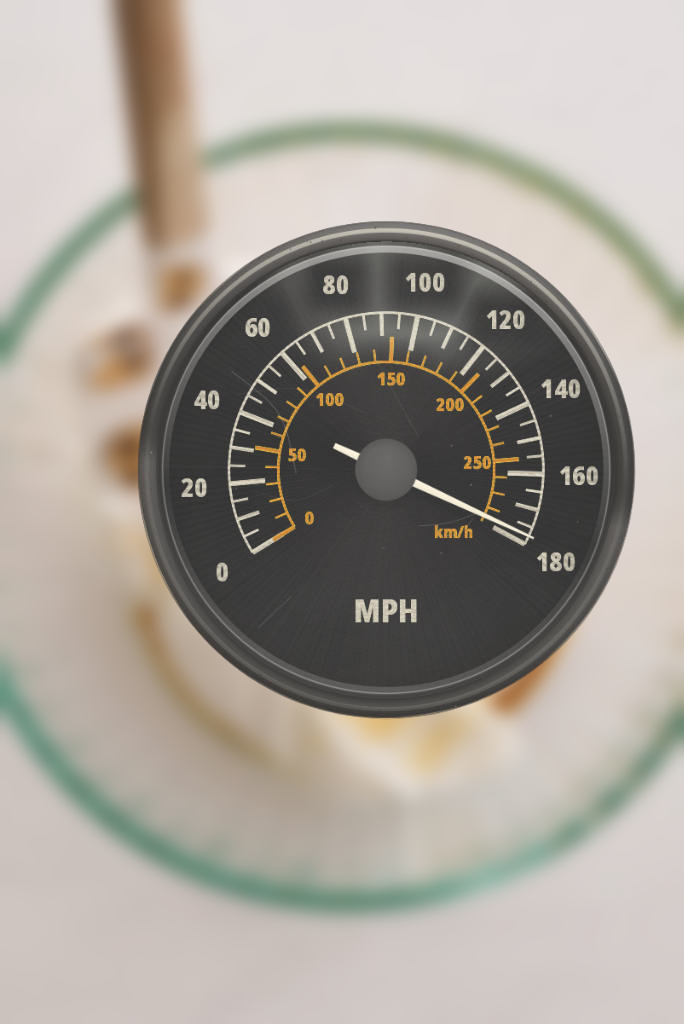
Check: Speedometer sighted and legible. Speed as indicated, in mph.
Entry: 177.5 mph
